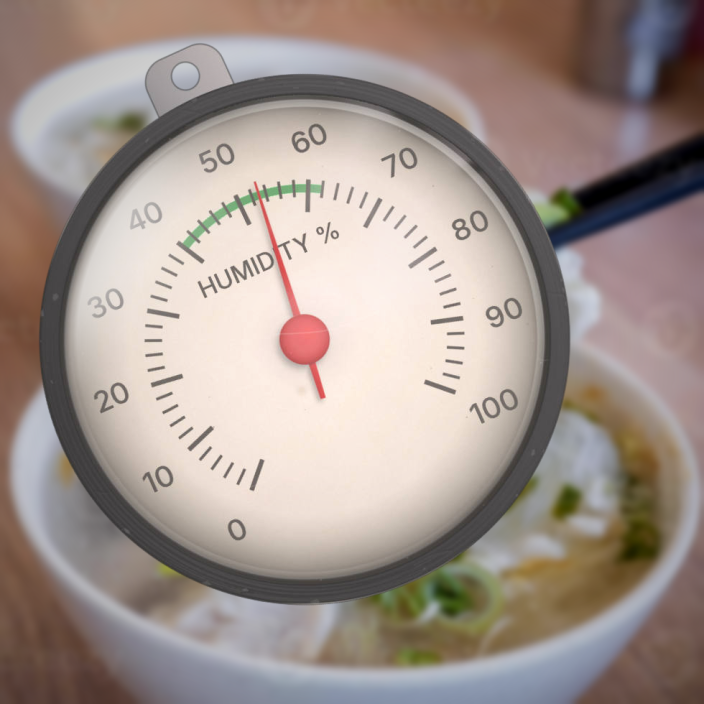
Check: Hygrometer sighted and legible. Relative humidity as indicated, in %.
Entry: 53 %
